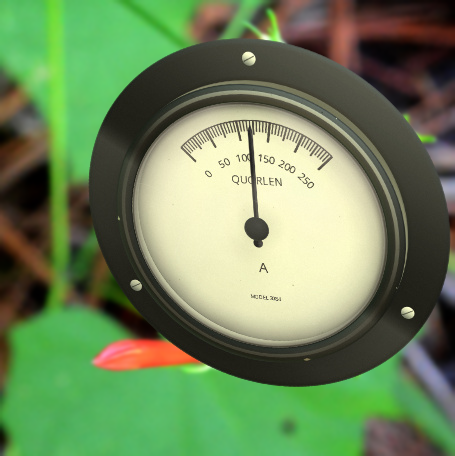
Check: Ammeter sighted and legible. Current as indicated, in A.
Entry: 125 A
